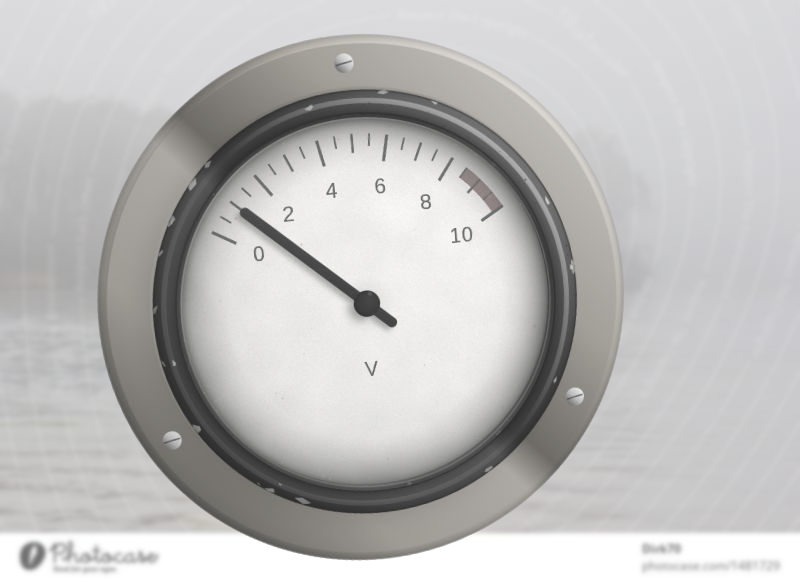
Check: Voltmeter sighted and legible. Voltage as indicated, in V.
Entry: 1 V
